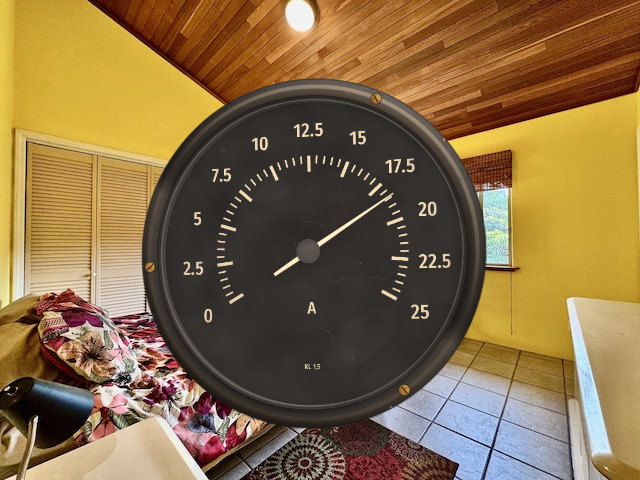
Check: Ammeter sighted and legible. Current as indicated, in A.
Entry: 18.5 A
